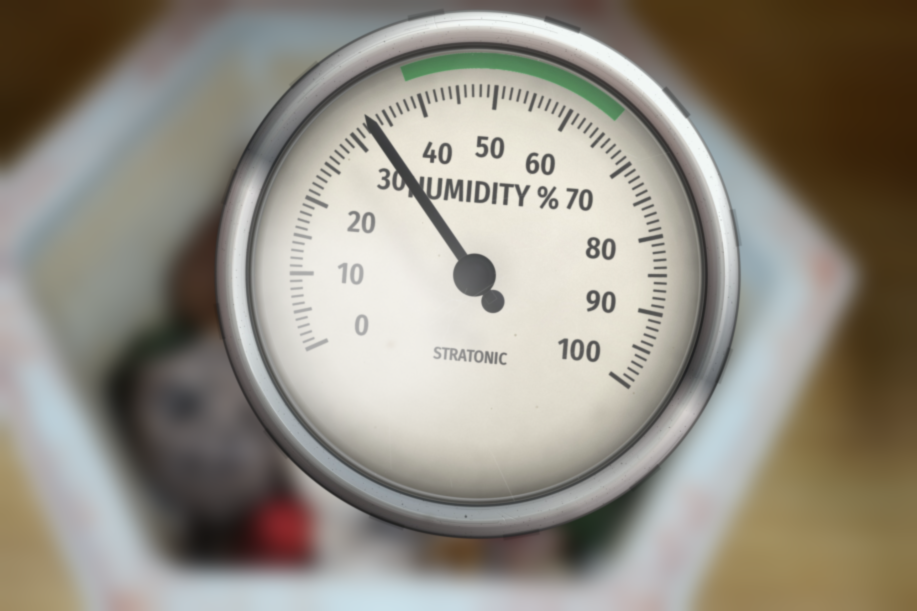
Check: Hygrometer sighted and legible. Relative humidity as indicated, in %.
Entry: 33 %
